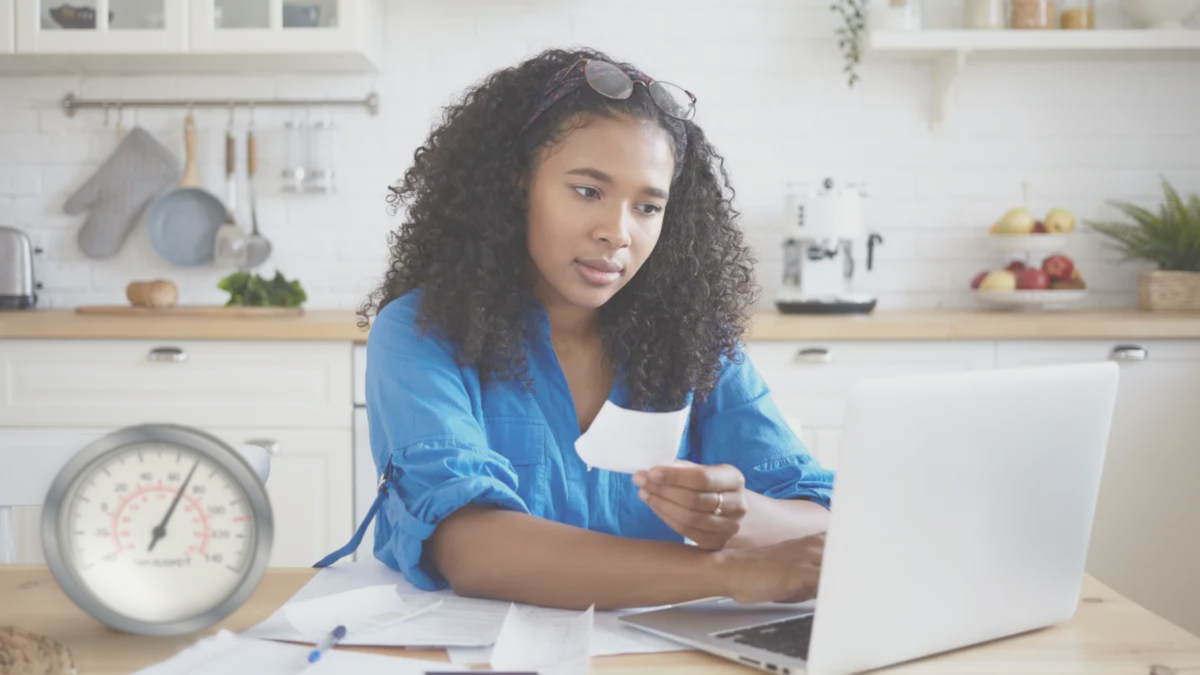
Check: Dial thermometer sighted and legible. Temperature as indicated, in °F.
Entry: 70 °F
